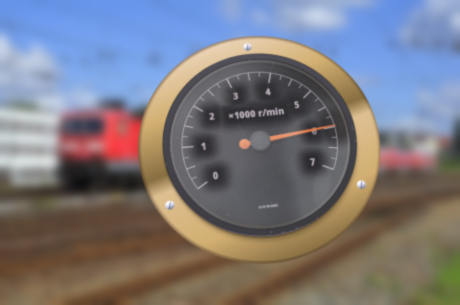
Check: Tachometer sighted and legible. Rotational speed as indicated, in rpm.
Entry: 6000 rpm
